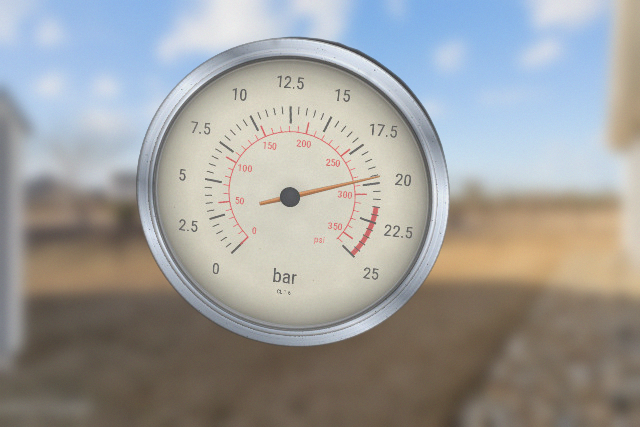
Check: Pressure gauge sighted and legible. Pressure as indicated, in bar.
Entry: 19.5 bar
